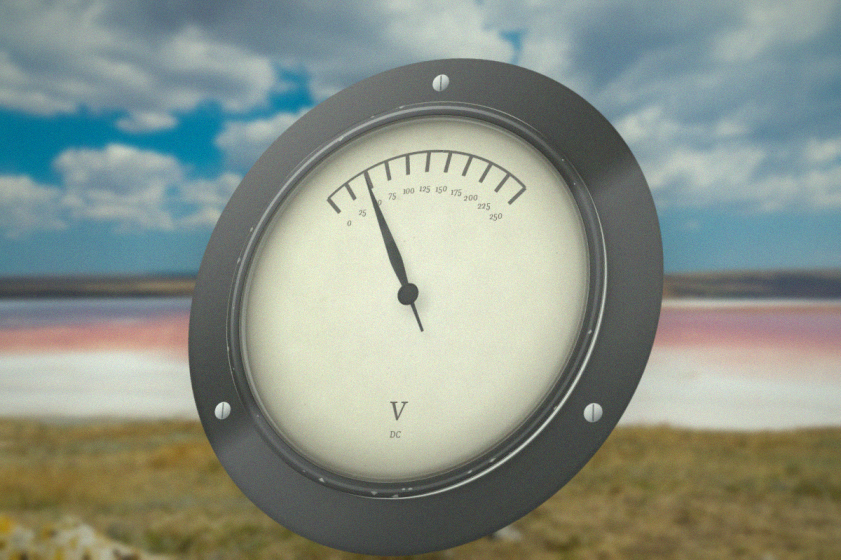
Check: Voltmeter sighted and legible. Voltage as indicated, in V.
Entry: 50 V
